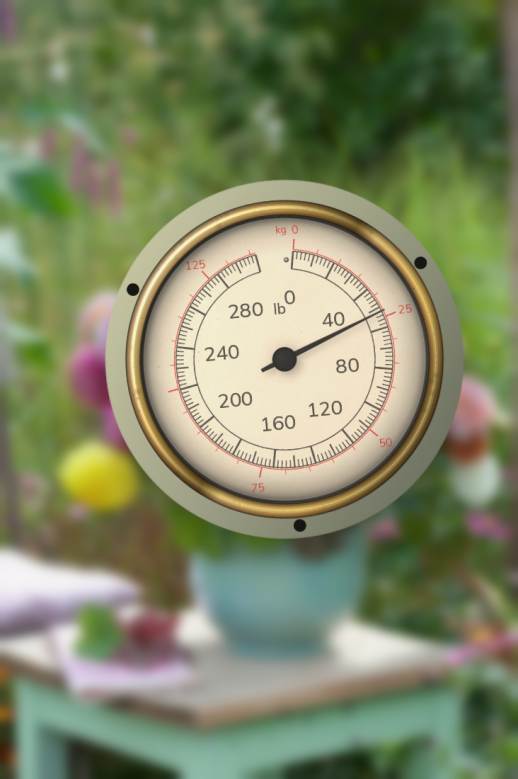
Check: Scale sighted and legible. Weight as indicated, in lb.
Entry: 52 lb
